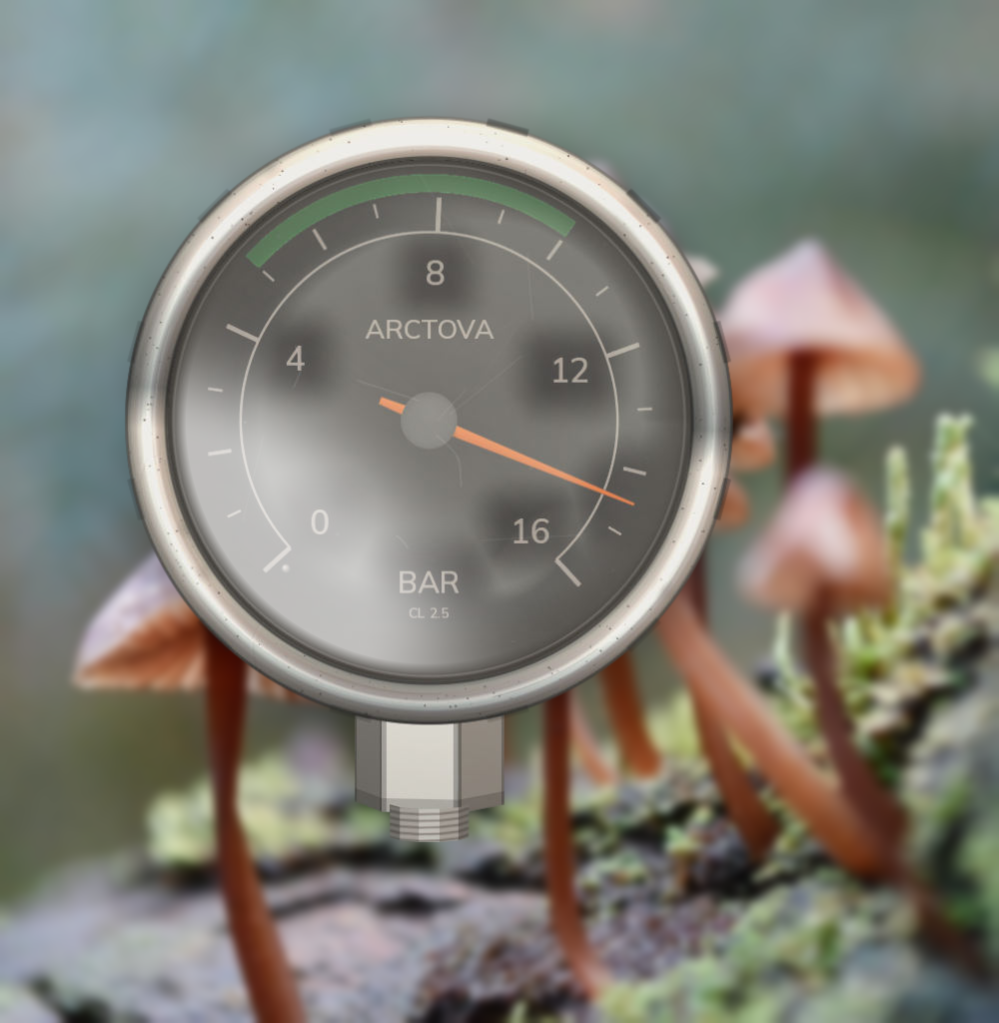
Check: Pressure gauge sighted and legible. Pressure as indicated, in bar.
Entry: 14.5 bar
